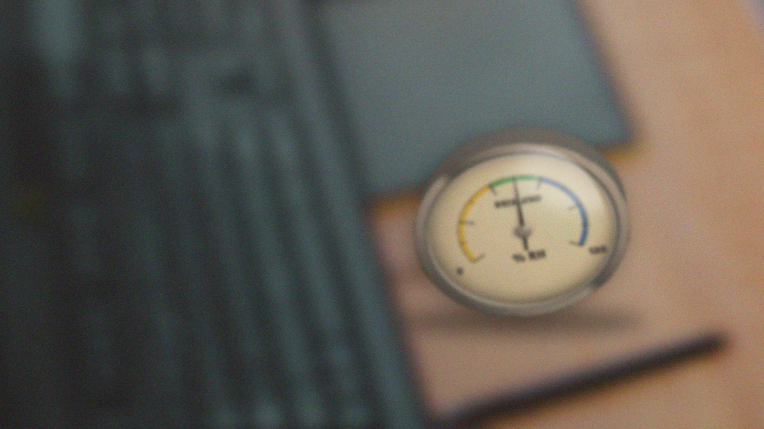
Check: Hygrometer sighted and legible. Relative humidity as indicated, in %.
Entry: 50 %
